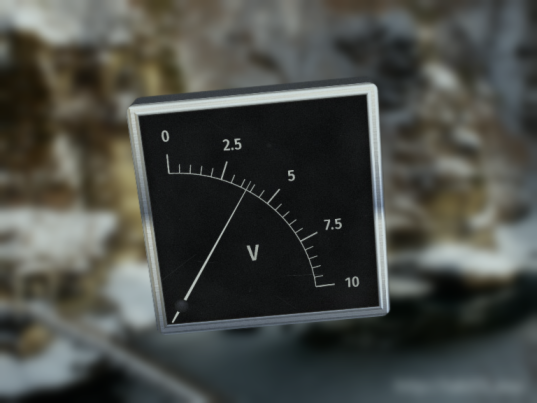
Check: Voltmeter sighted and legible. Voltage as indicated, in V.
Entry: 3.75 V
